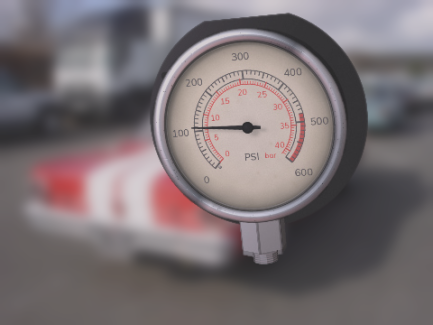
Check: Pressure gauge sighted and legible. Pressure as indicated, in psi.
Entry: 110 psi
